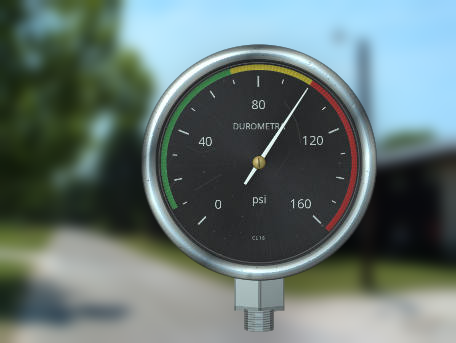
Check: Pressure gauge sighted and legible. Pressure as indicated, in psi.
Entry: 100 psi
